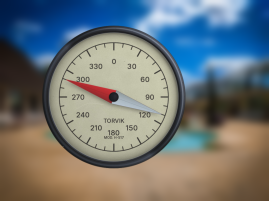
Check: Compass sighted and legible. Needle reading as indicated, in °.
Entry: 290 °
